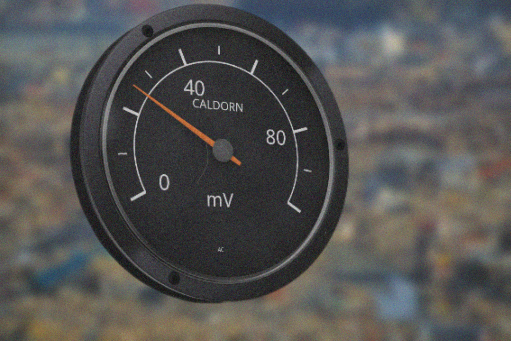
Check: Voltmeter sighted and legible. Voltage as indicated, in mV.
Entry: 25 mV
